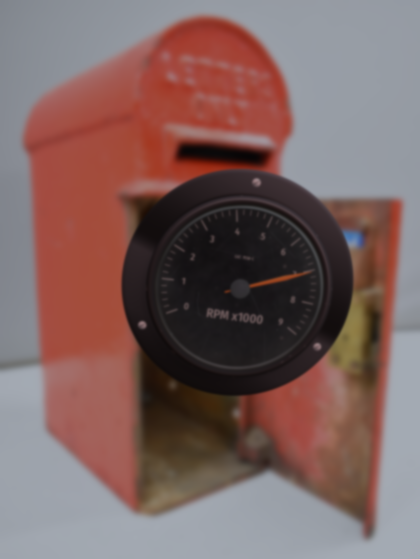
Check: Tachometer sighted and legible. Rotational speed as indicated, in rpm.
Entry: 7000 rpm
